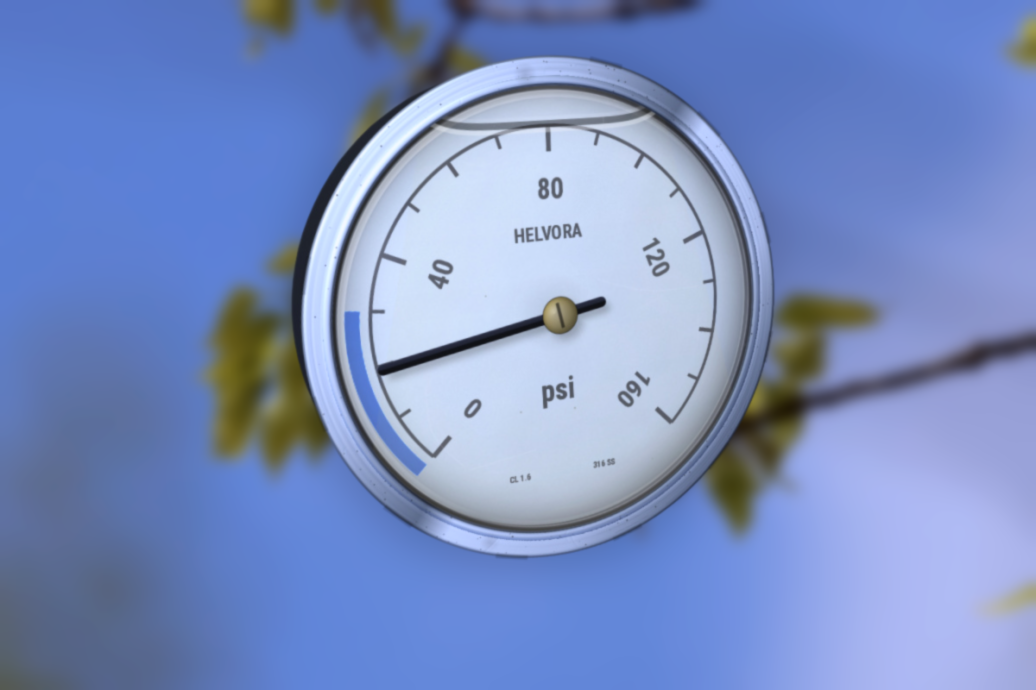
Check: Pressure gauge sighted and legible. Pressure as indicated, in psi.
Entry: 20 psi
